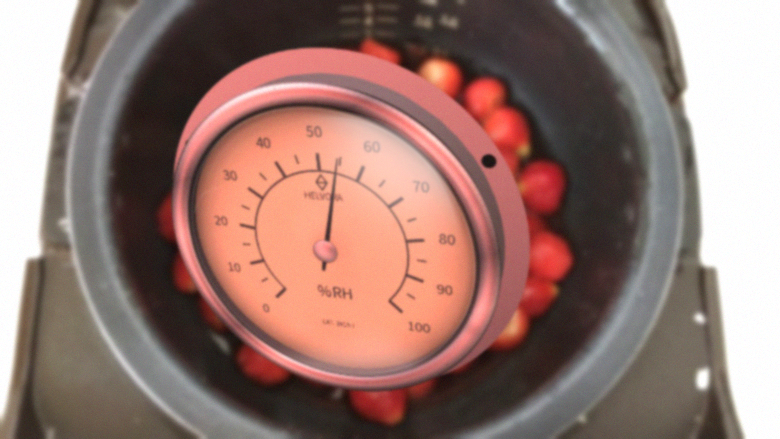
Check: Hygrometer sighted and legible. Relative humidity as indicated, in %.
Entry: 55 %
